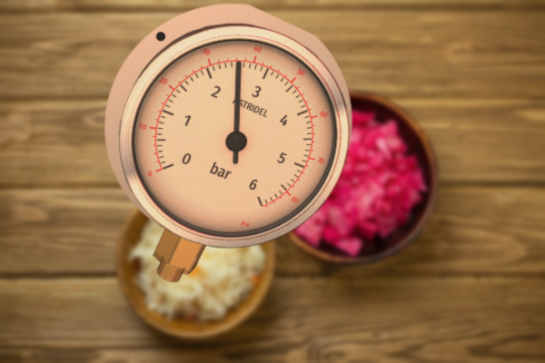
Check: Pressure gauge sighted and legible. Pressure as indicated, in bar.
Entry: 2.5 bar
